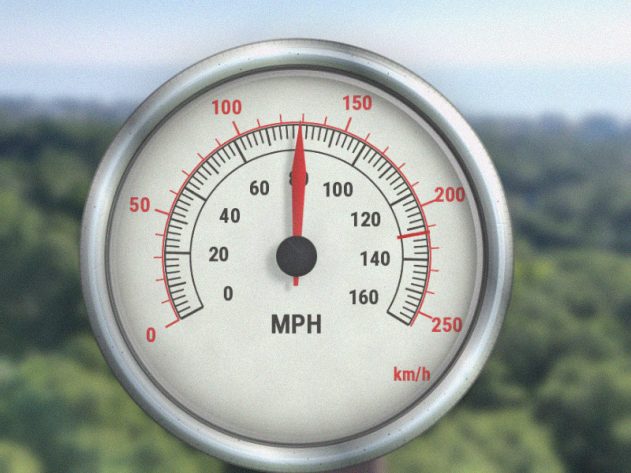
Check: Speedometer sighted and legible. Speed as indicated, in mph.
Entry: 80 mph
